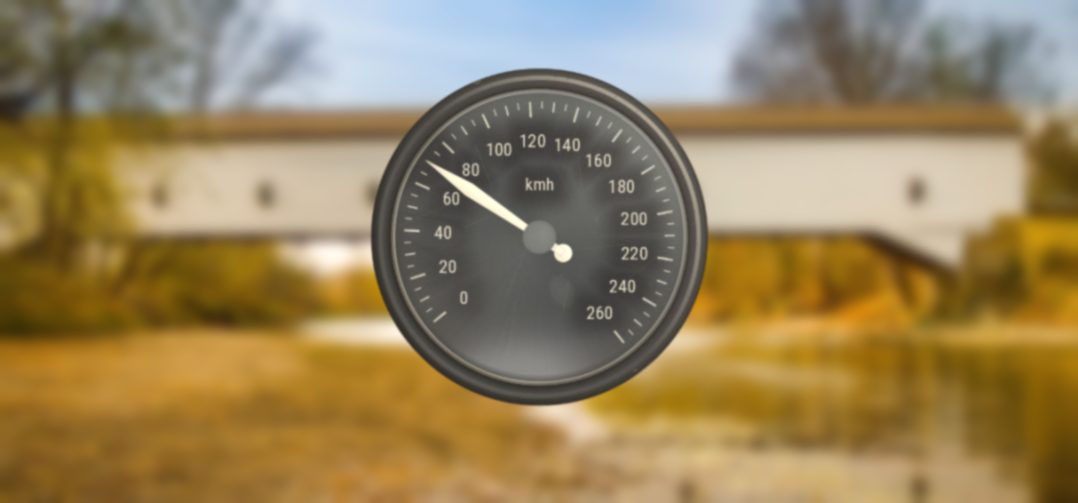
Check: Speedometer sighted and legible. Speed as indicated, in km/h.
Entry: 70 km/h
